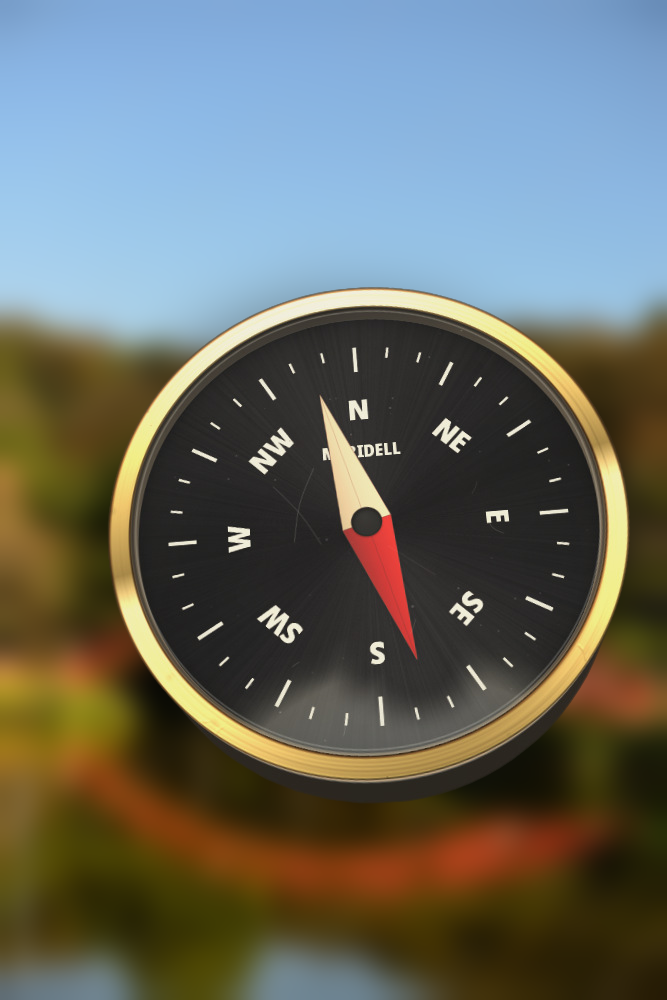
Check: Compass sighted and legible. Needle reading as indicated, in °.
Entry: 165 °
